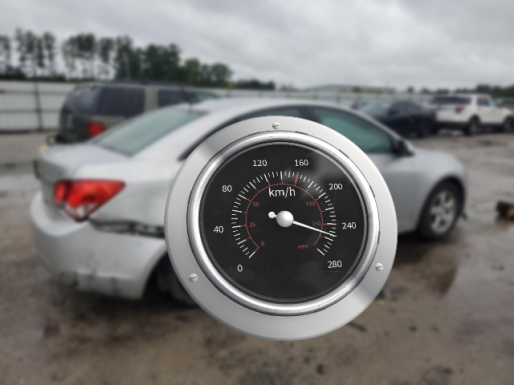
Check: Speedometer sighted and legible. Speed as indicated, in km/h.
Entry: 255 km/h
